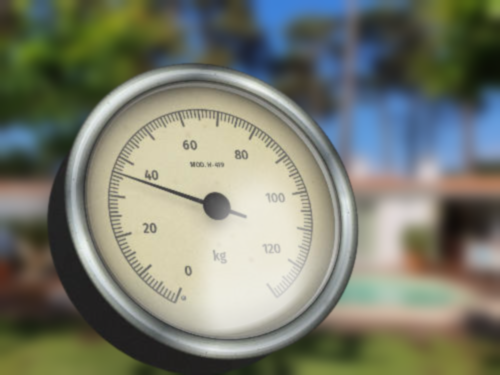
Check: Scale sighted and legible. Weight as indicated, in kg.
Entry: 35 kg
